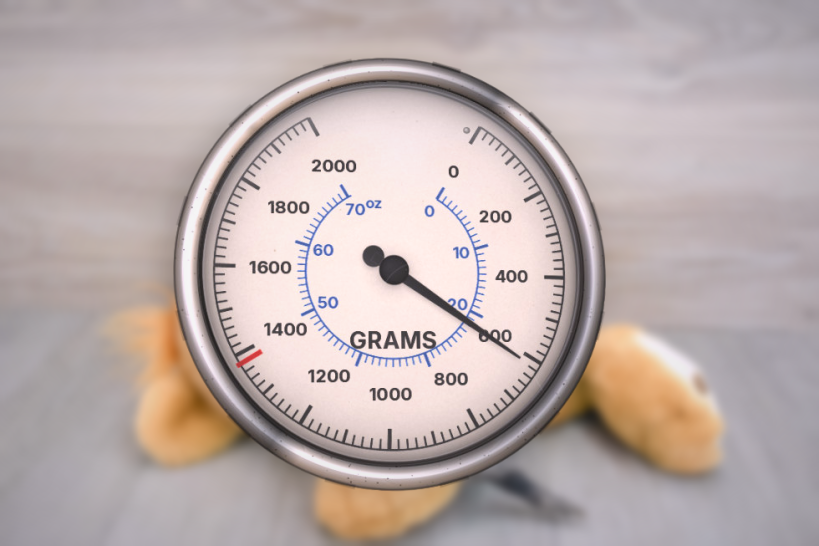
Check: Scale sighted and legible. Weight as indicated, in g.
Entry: 620 g
